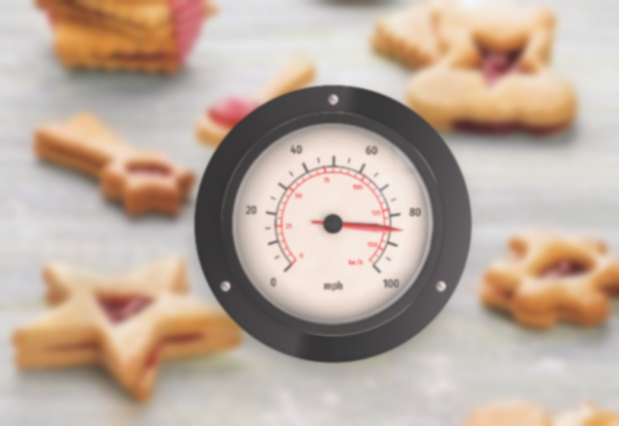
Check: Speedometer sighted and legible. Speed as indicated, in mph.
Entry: 85 mph
